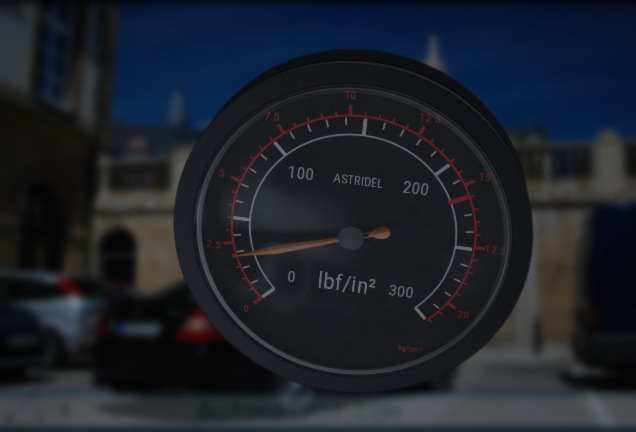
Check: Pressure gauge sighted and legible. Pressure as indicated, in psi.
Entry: 30 psi
